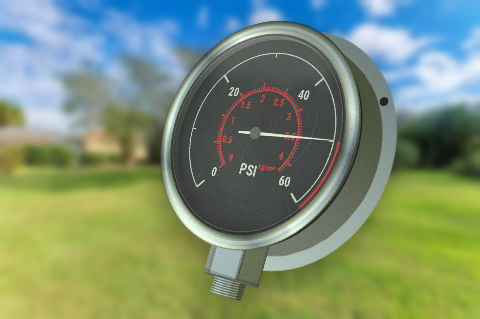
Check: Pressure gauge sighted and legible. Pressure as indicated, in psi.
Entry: 50 psi
